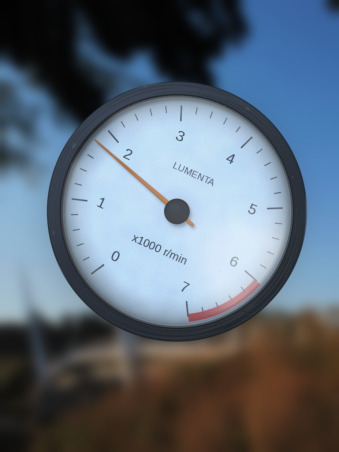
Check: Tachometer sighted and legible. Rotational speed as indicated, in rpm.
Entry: 1800 rpm
